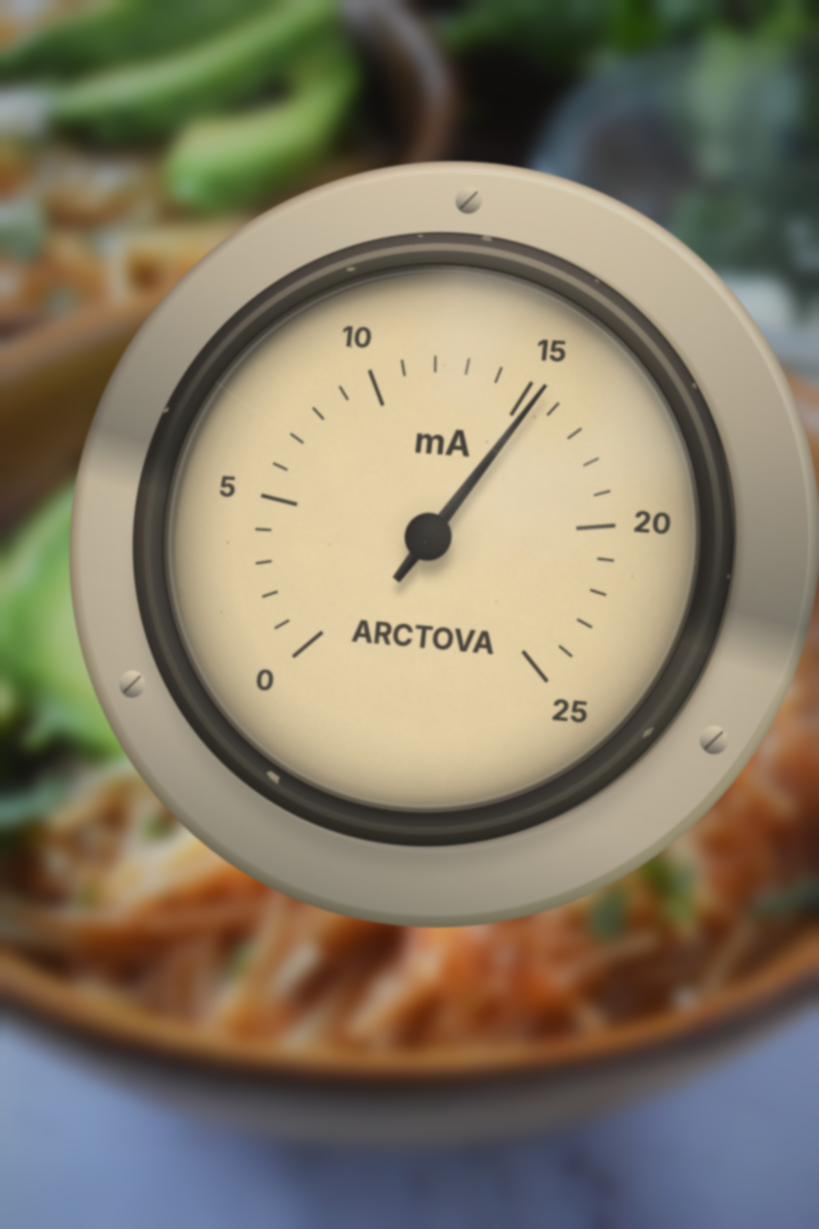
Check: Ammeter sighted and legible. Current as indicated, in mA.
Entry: 15.5 mA
